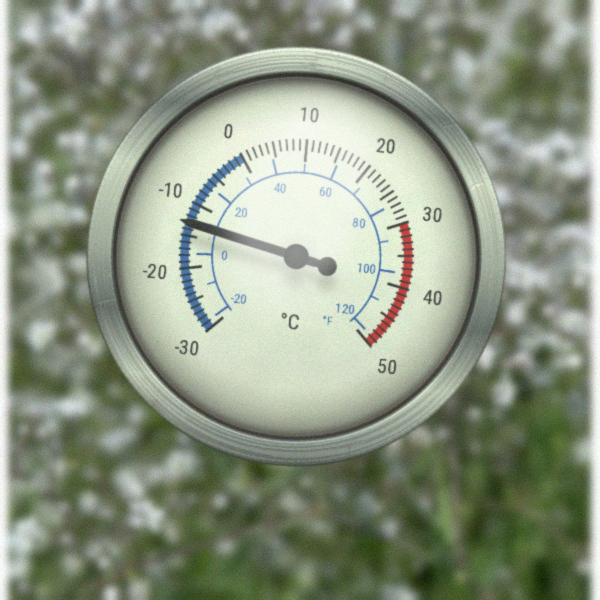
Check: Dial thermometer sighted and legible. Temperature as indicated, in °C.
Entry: -13 °C
